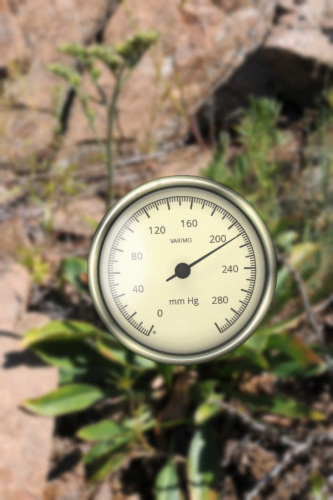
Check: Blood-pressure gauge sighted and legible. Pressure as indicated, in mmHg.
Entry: 210 mmHg
